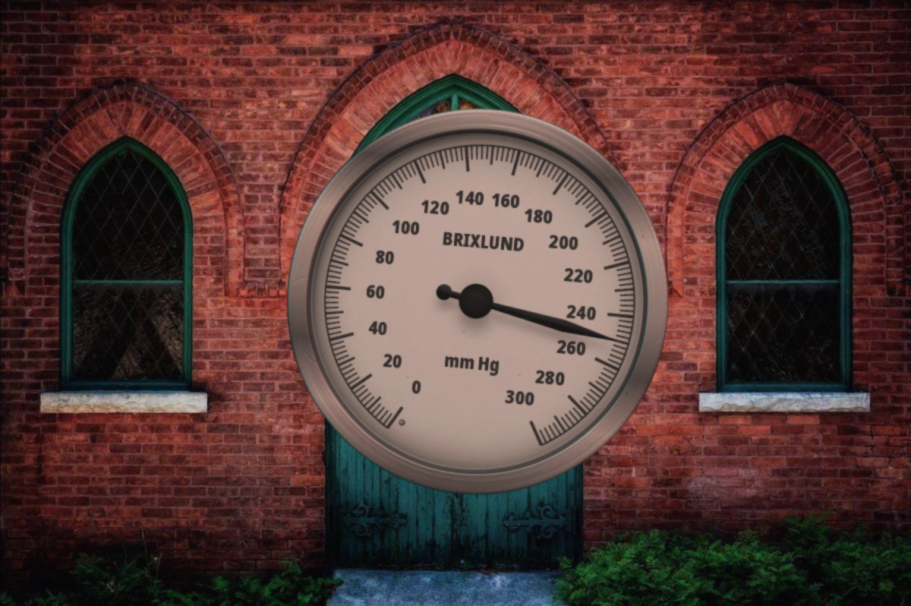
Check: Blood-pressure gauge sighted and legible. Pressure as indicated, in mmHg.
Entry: 250 mmHg
